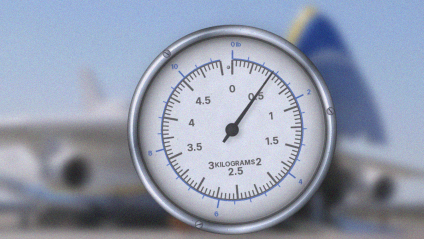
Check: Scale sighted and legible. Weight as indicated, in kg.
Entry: 0.5 kg
